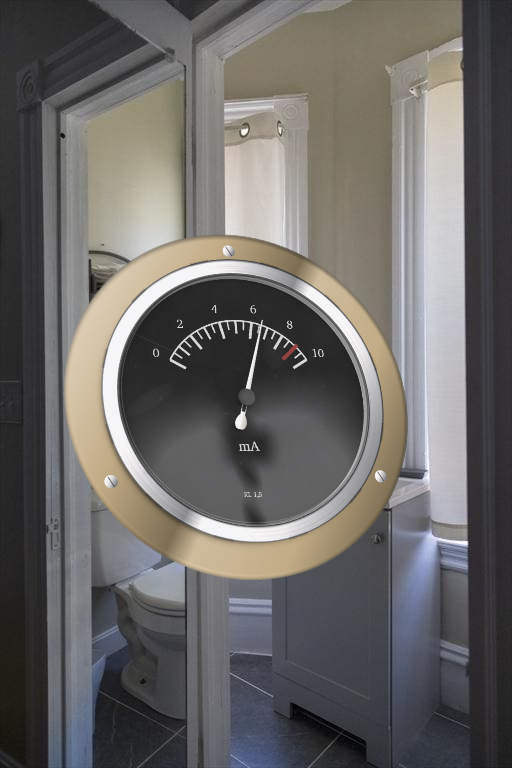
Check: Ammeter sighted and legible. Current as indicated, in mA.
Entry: 6.5 mA
